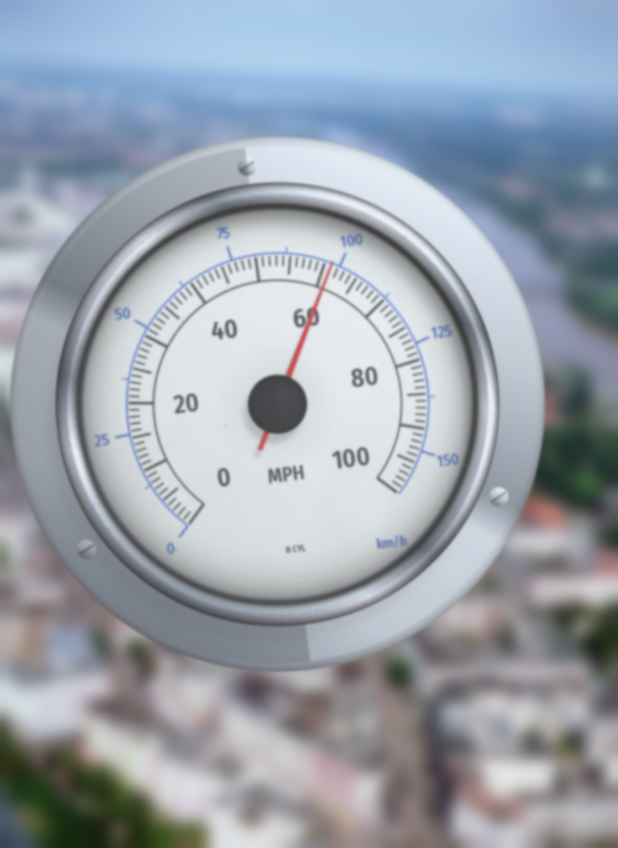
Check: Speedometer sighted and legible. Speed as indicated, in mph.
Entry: 61 mph
